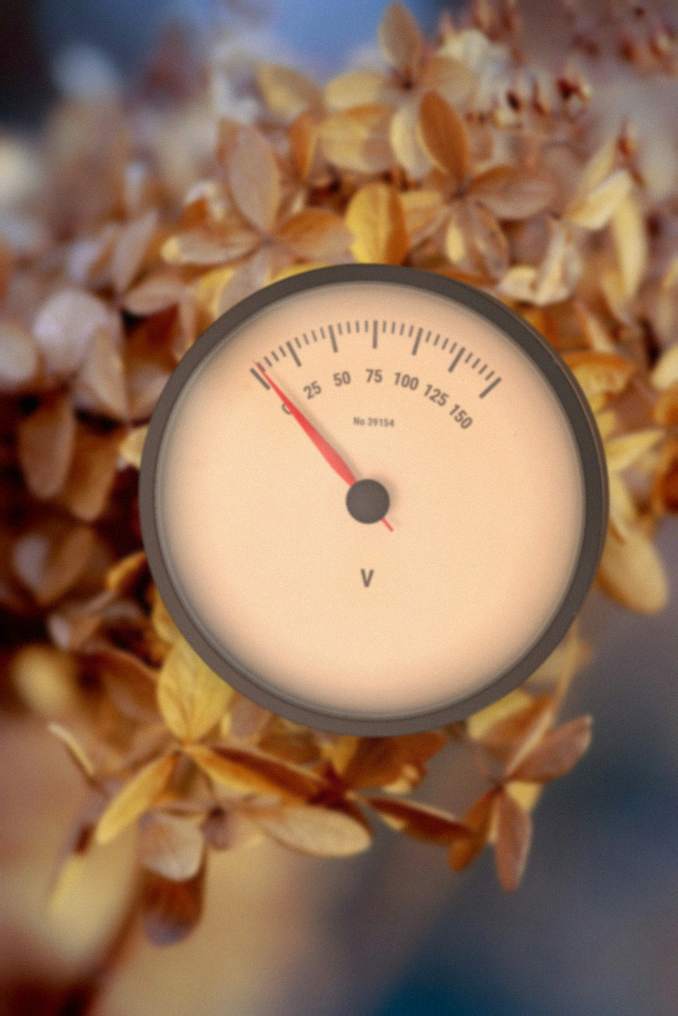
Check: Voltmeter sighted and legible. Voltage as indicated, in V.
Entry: 5 V
